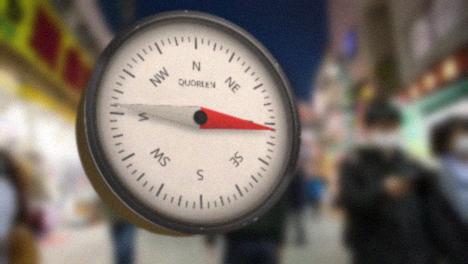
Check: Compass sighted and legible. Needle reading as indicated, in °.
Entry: 95 °
